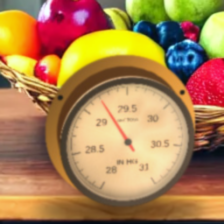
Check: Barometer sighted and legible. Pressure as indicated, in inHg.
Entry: 29.2 inHg
